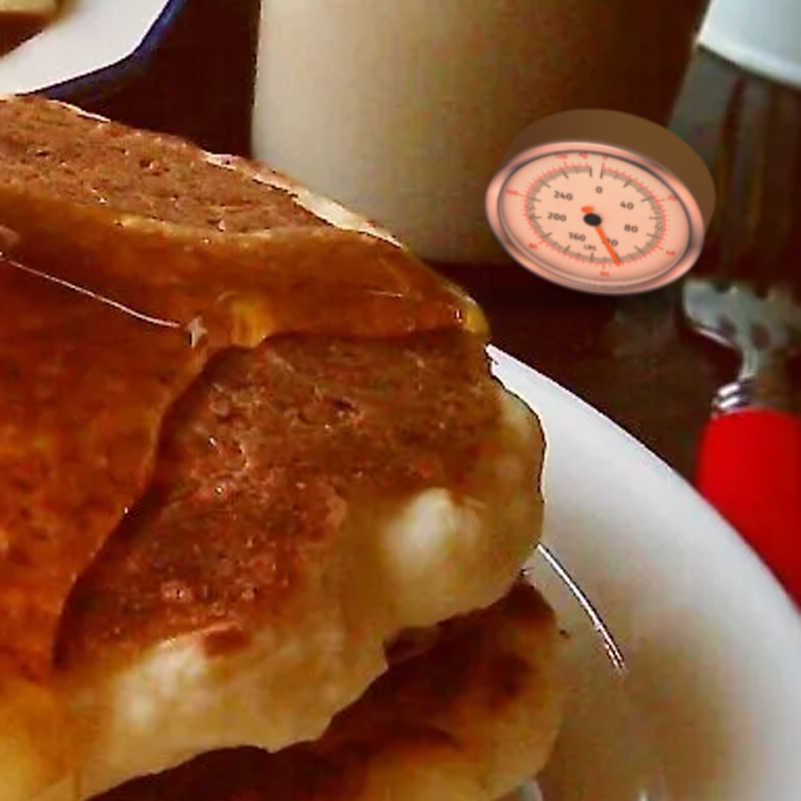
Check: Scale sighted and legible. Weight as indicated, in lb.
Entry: 120 lb
